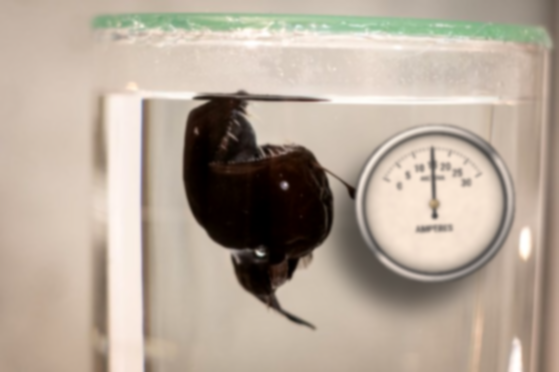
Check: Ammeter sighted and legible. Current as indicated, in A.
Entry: 15 A
